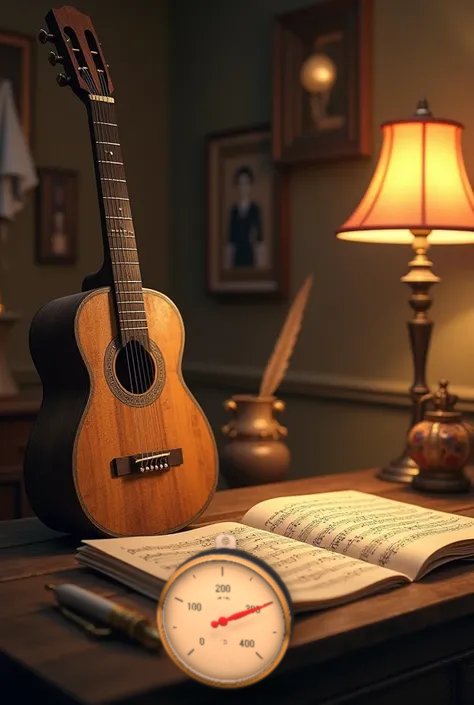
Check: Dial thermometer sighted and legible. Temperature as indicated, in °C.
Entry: 300 °C
